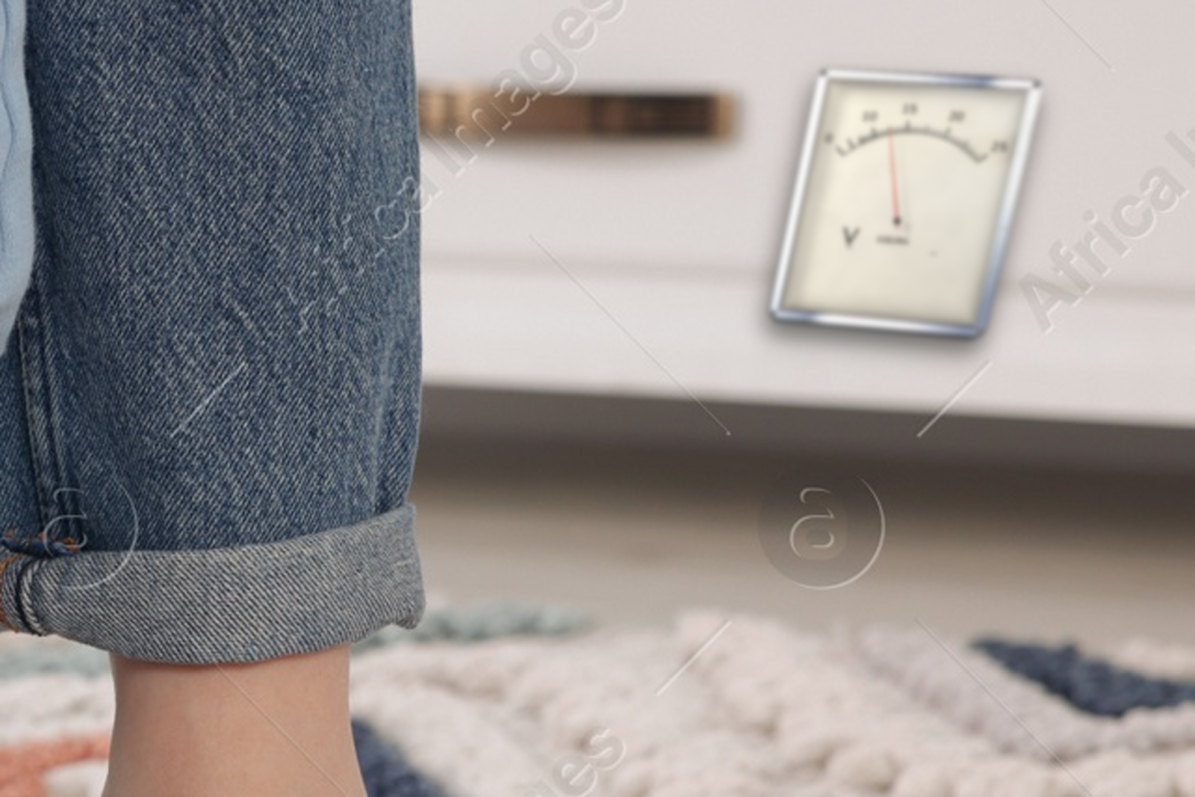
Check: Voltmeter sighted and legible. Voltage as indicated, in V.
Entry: 12.5 V
